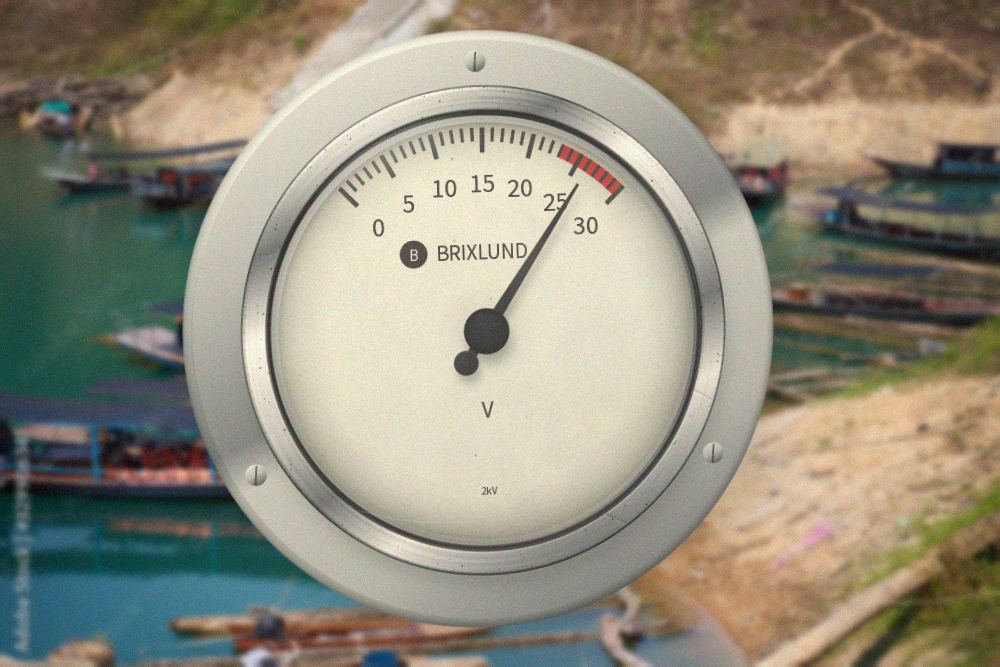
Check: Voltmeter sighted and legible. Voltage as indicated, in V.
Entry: 26 V
